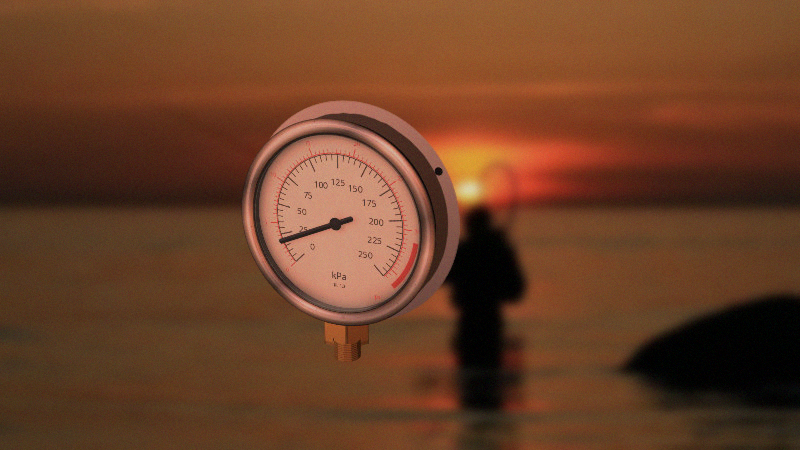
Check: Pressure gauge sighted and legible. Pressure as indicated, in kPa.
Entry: 20 kPa
